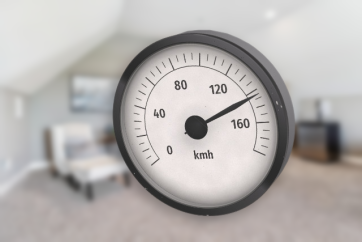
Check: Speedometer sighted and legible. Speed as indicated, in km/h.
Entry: 142.5 km/h
